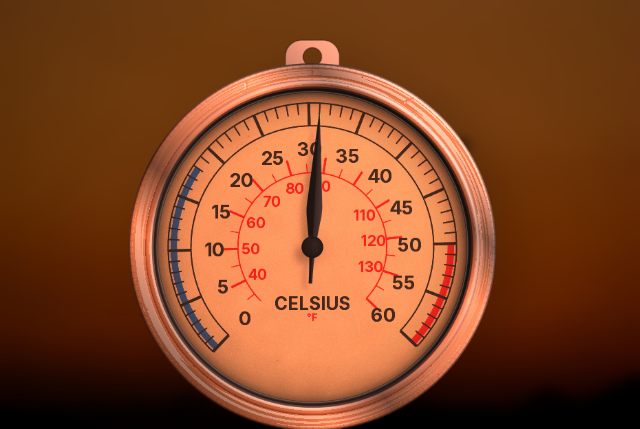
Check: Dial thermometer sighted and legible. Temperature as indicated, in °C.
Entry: 31 °C
